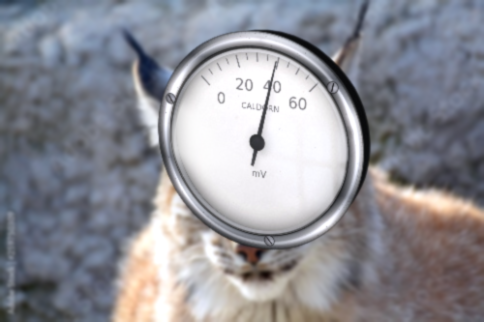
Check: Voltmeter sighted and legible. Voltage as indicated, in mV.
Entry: 40 mV
